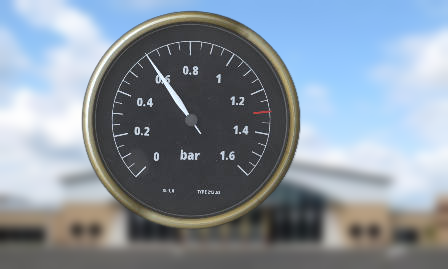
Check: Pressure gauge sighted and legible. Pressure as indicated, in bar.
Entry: 0.6 bar
